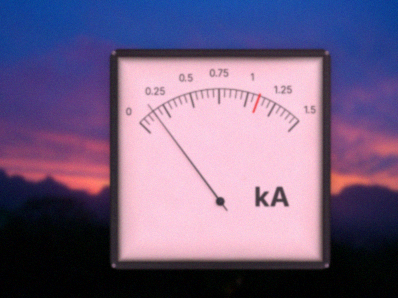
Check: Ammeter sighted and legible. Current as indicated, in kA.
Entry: 0.15 kA
